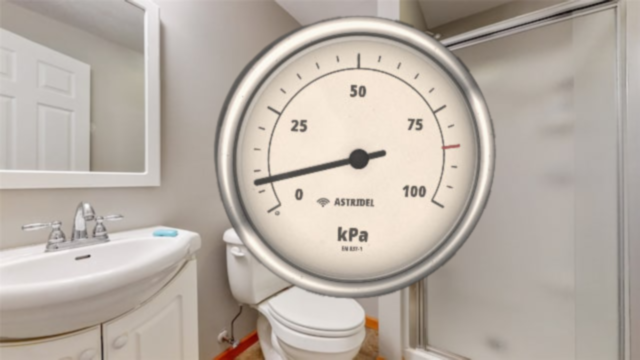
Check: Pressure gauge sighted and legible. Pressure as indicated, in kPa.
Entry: 7.5 kPa
